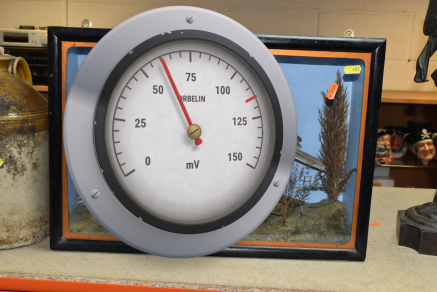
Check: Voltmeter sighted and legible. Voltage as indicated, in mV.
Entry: 60 mV
